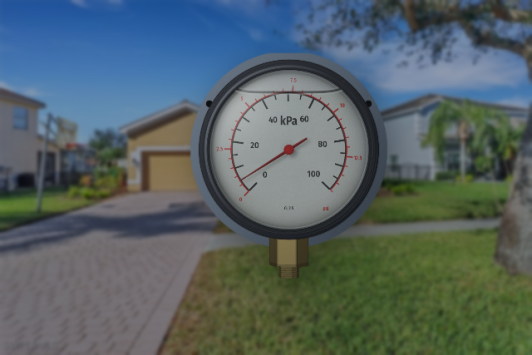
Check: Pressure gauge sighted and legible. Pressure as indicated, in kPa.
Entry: 5 kPa
